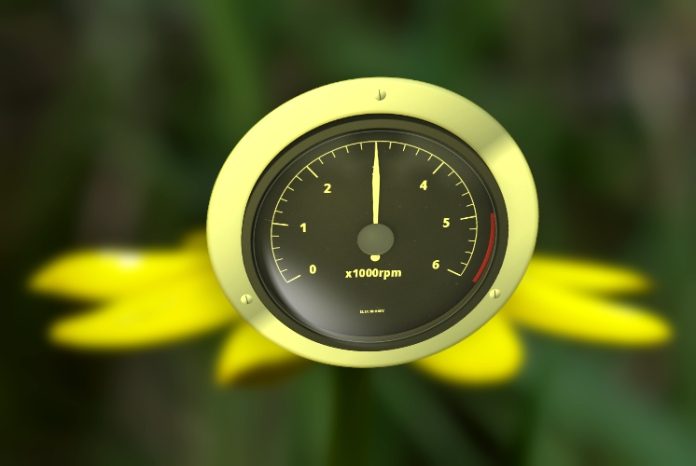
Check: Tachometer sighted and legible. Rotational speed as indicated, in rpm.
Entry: 3000 rpm
